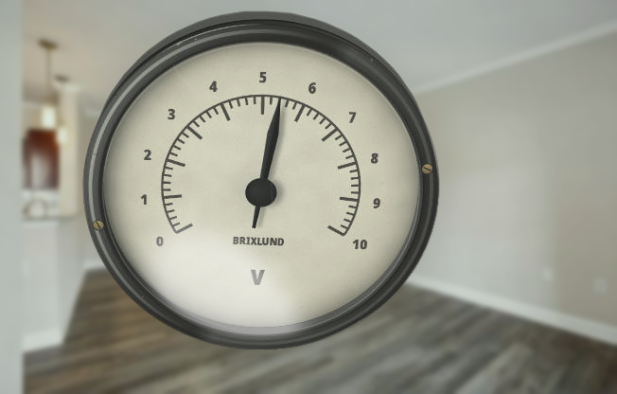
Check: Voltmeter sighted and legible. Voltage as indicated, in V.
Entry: 5.4 V
